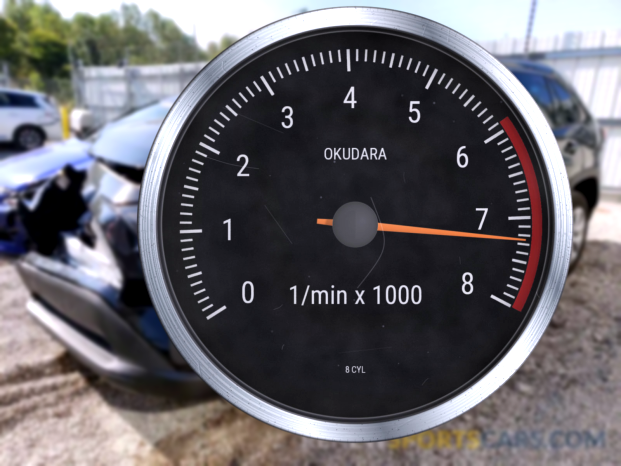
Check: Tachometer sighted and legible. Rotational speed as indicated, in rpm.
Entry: 7250 rpm
